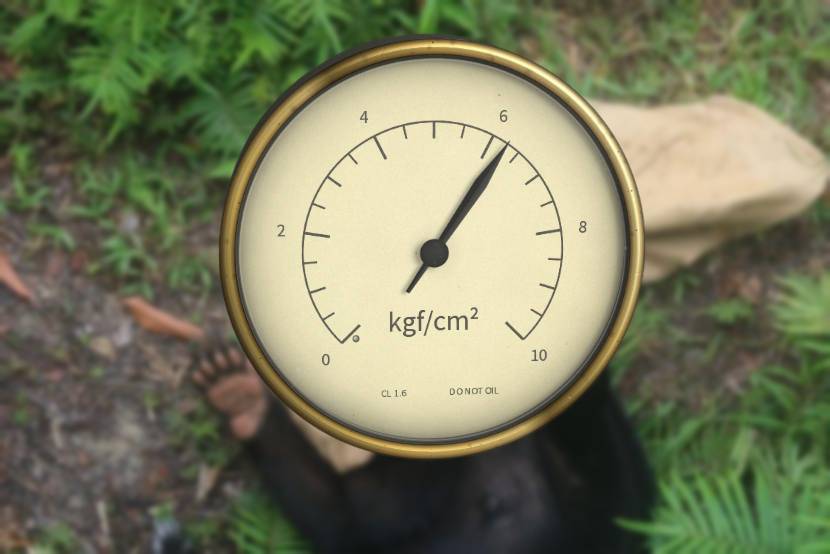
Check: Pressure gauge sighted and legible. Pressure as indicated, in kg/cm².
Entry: 6.25 kg/cm²
